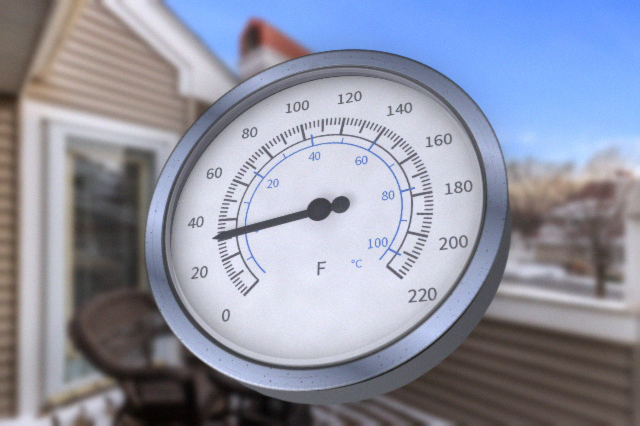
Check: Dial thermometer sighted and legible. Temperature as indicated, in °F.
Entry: 30 °F
